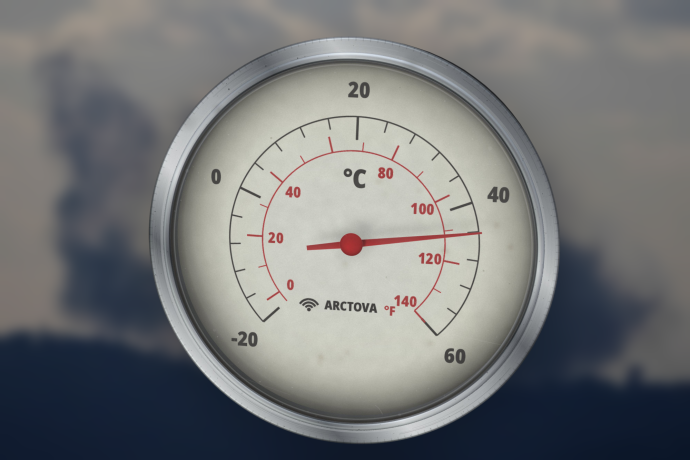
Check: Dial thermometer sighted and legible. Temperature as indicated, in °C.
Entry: 44 °C
